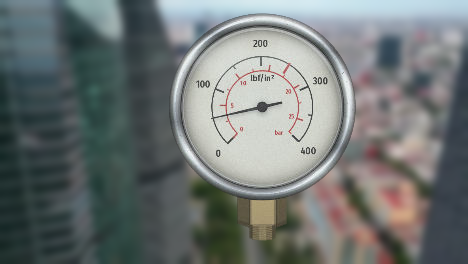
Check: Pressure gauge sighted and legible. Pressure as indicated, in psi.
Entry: 50 psi
